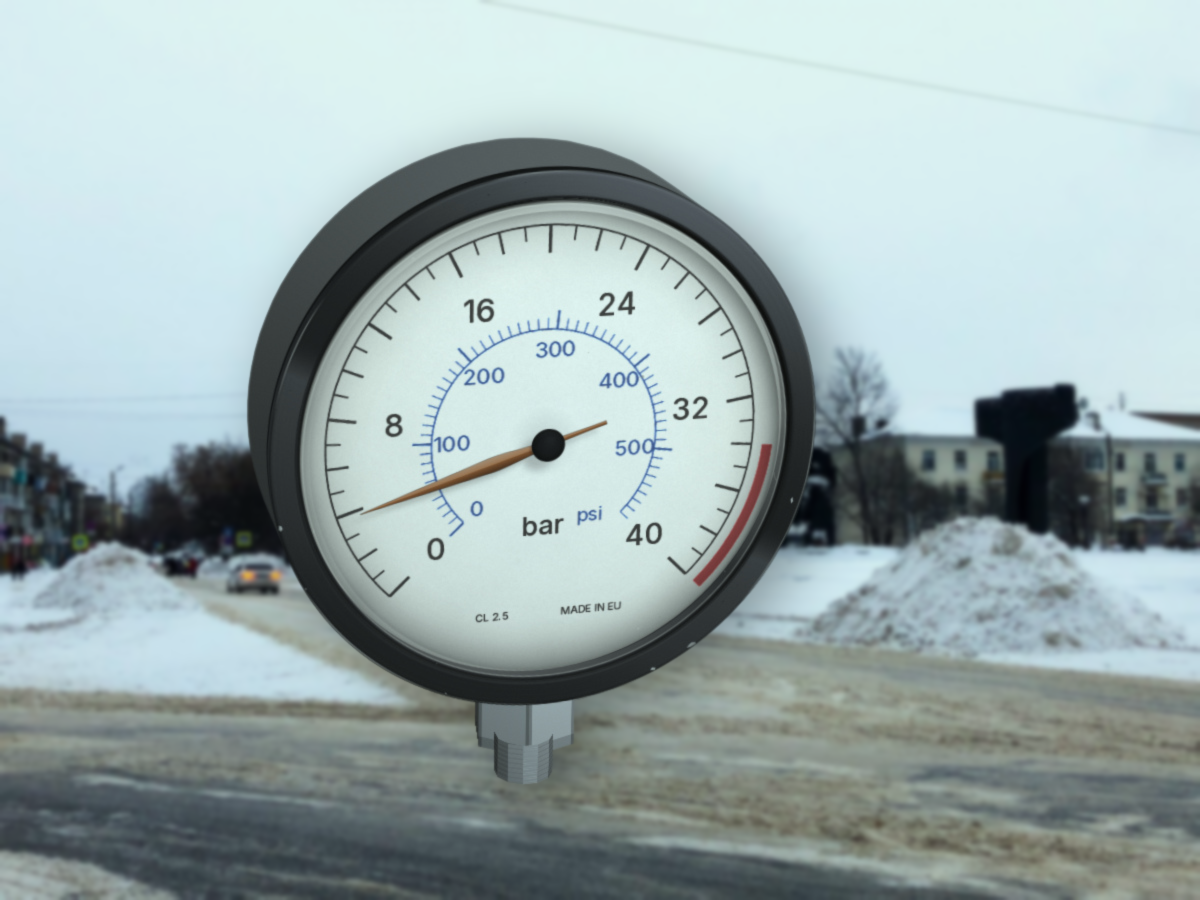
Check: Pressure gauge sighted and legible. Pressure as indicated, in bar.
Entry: 4 bar
